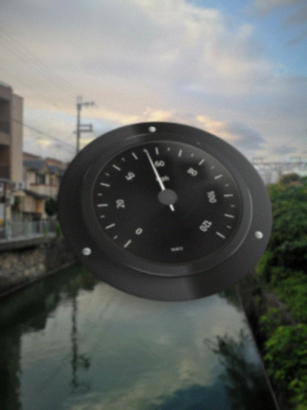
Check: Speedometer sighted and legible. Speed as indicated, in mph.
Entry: 55 mph
